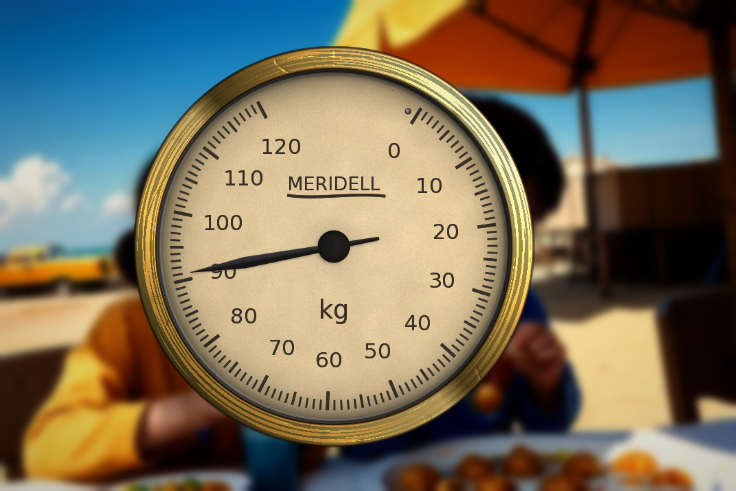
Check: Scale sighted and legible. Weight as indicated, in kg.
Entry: 91 kg
